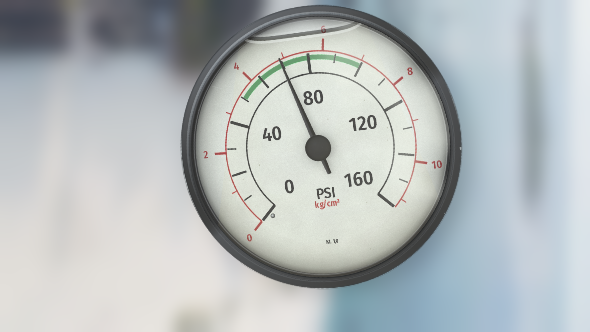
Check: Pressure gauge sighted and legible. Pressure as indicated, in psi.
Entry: 70 psi
